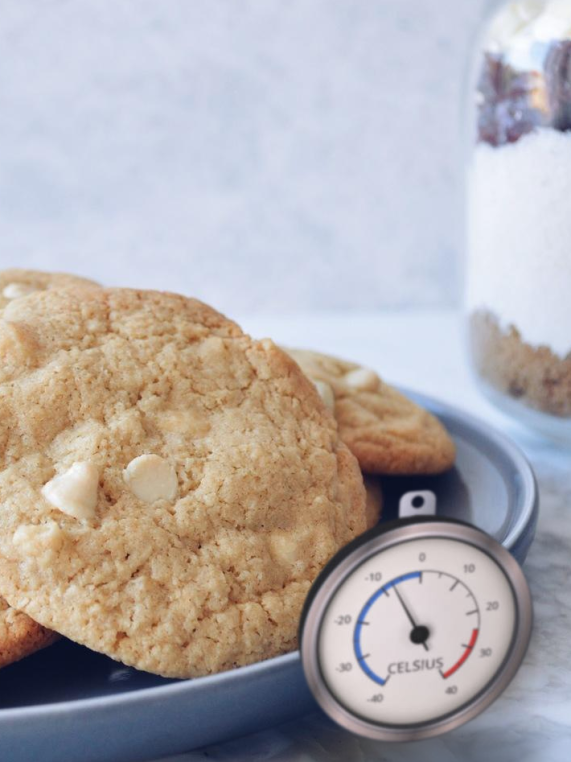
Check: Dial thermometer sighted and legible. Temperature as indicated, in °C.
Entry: -7.5 °C
